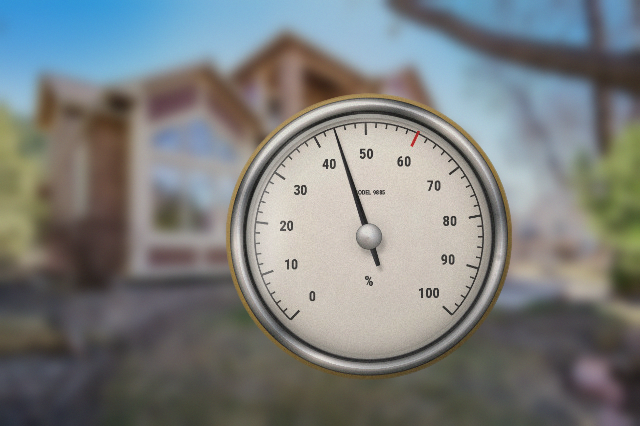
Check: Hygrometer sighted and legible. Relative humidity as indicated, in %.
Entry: 44 %
